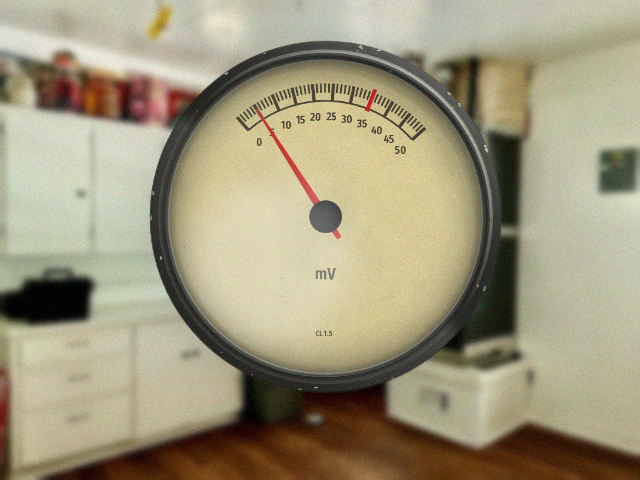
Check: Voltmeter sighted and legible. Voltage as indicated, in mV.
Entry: 5 mV
